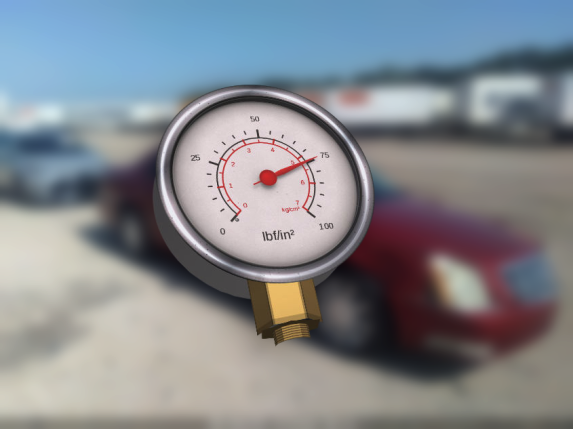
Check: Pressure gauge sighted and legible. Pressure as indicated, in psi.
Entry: 75 psi
